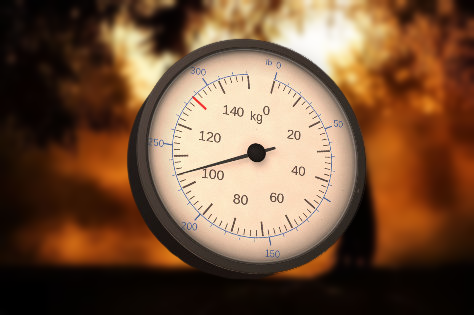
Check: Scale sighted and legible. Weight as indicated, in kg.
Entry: 104 kg
